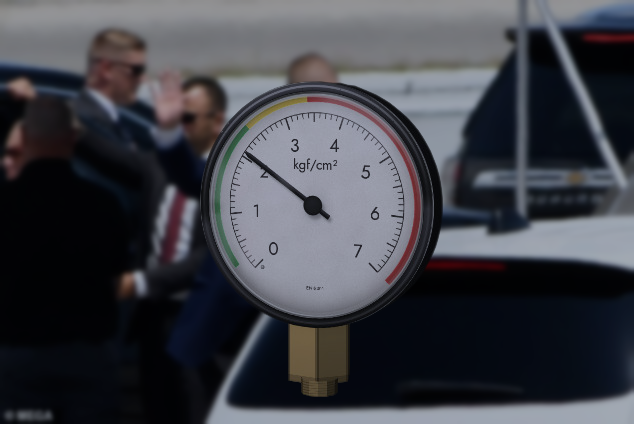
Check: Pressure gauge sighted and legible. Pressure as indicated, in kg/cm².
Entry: 2.1 kg/cm²
